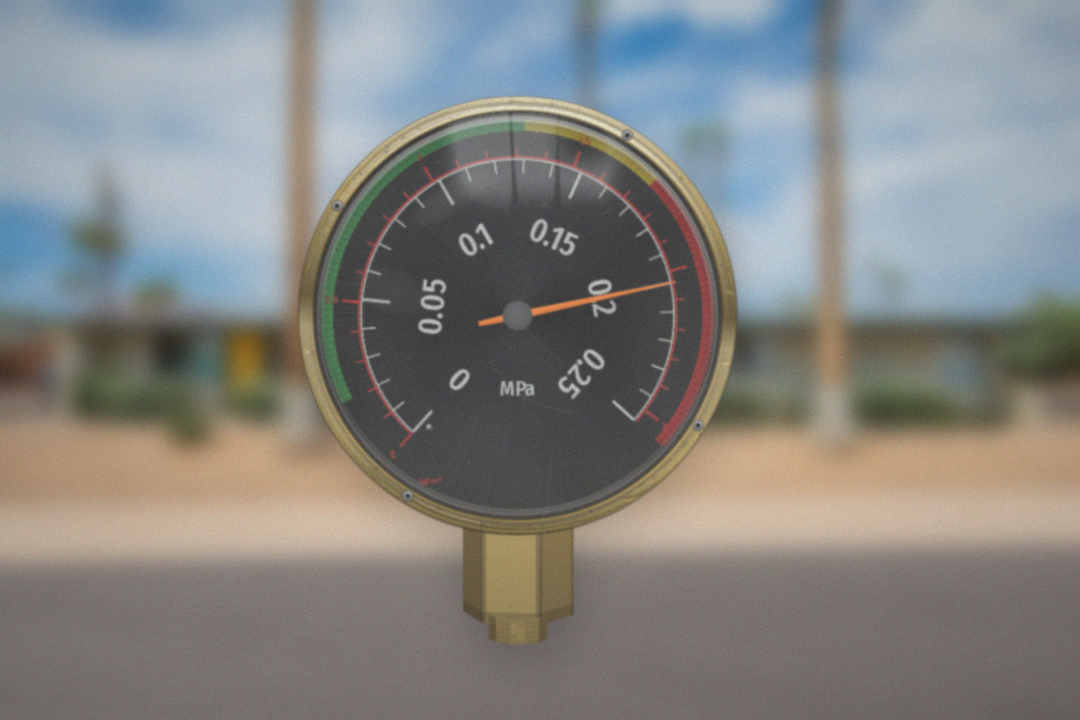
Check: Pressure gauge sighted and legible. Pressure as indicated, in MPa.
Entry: 0.2 MPa
